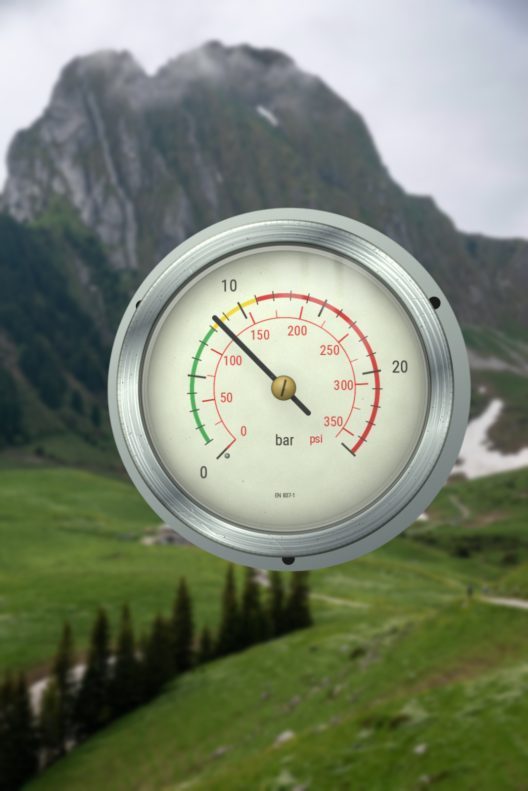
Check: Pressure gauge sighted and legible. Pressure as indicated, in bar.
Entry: 8.5 bar
